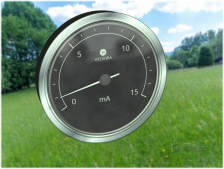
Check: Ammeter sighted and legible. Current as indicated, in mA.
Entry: 1 mA
